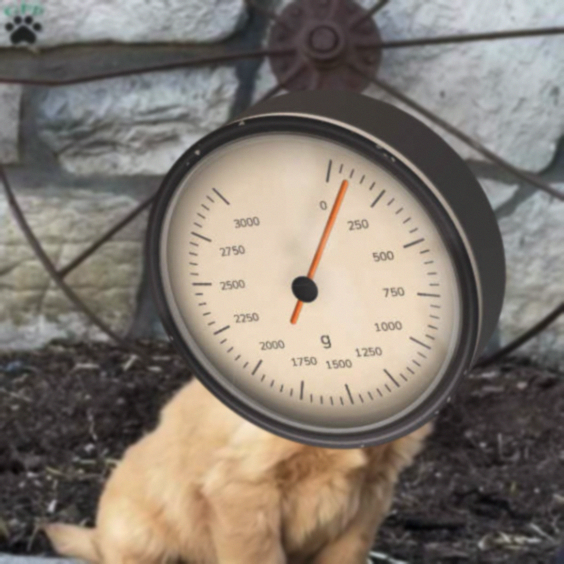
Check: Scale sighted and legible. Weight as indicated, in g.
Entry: 100 g
